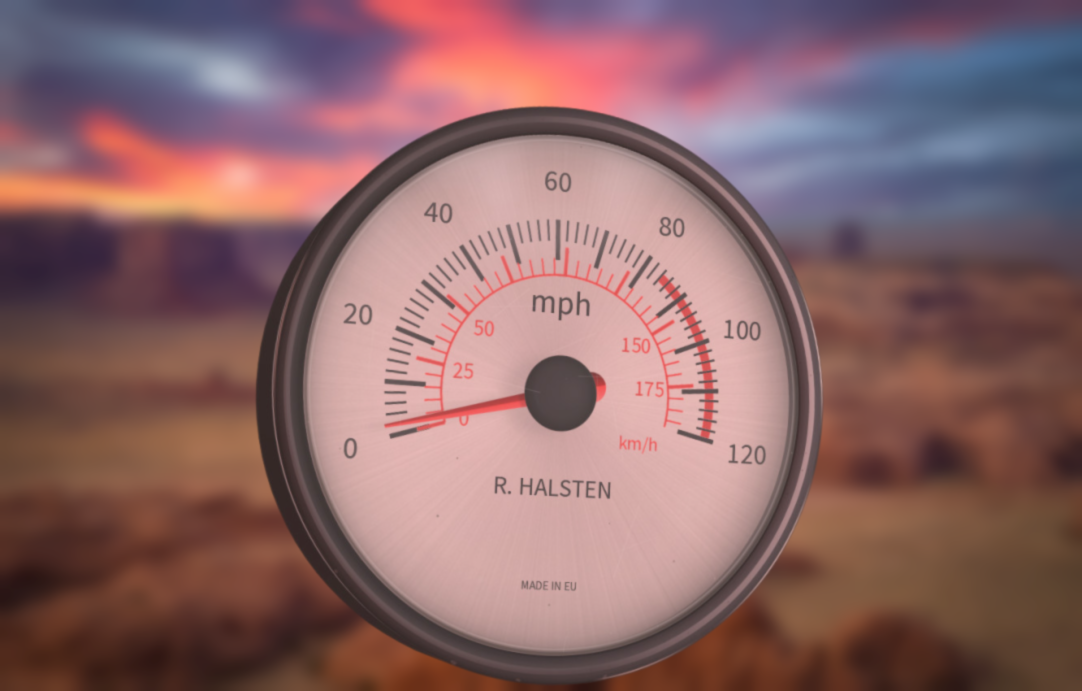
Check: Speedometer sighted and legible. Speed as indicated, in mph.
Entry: 2 mph
